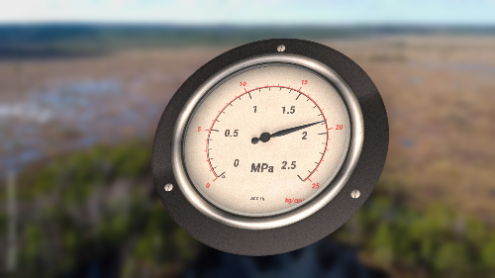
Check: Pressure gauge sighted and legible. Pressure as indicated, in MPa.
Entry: 1.9 MPa
